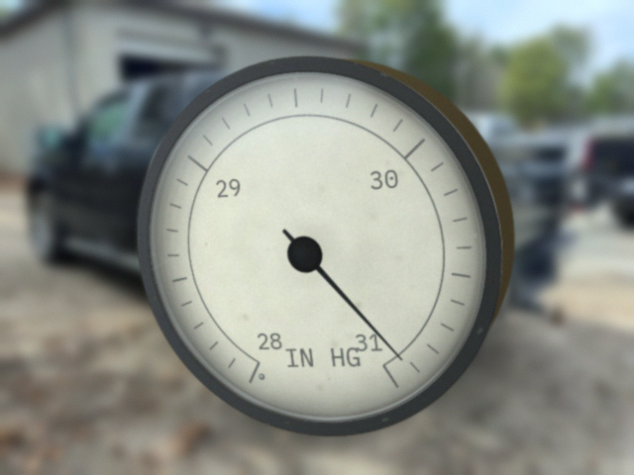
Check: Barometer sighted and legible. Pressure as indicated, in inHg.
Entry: 30.9 inHg
